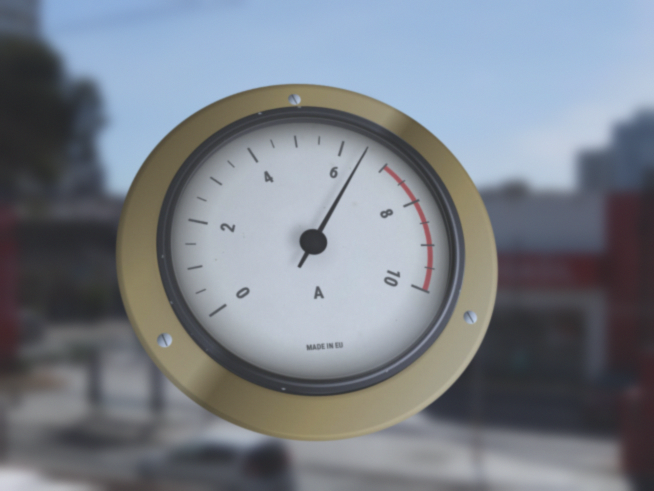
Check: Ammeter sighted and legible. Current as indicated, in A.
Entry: 6.5 A
